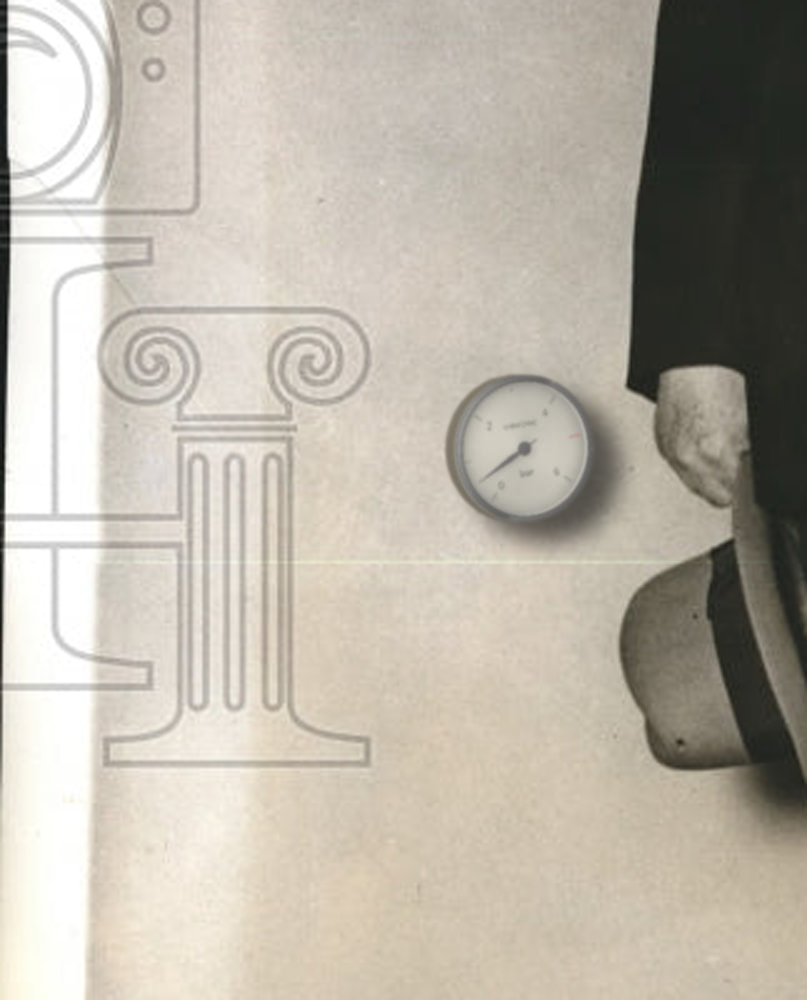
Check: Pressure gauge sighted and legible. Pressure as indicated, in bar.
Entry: 0.5 bar
